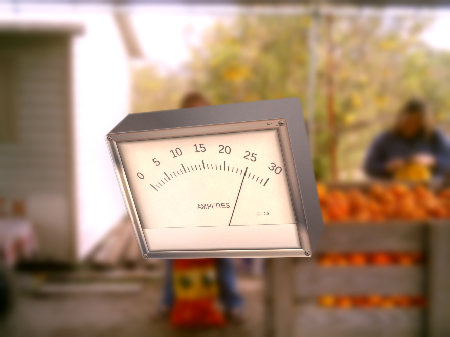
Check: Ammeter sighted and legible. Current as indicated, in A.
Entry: 25 A
